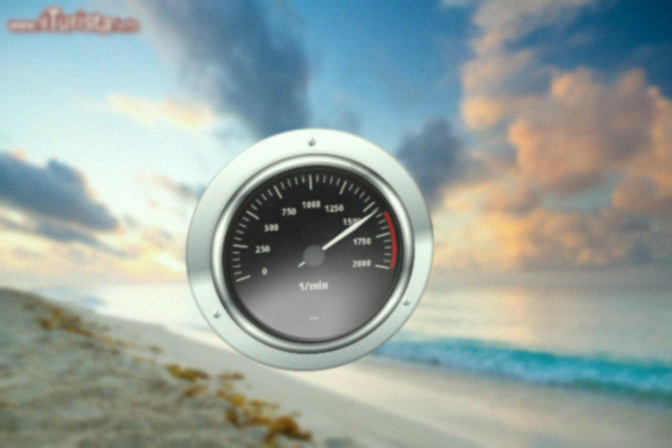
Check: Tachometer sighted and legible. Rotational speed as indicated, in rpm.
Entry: 1550 rpm
